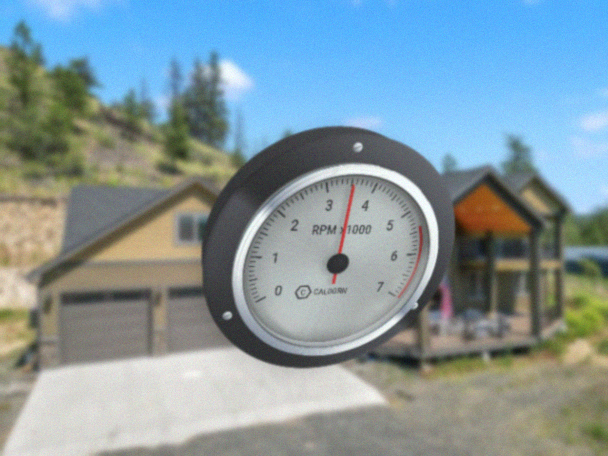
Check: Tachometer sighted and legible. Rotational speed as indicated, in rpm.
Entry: 3500 rpm
